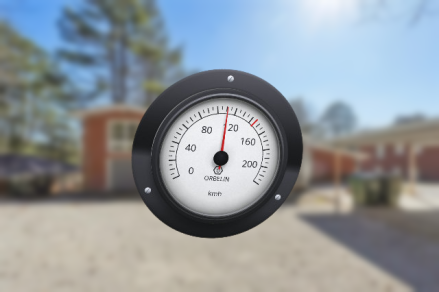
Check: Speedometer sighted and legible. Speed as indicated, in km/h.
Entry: 110 km/h
